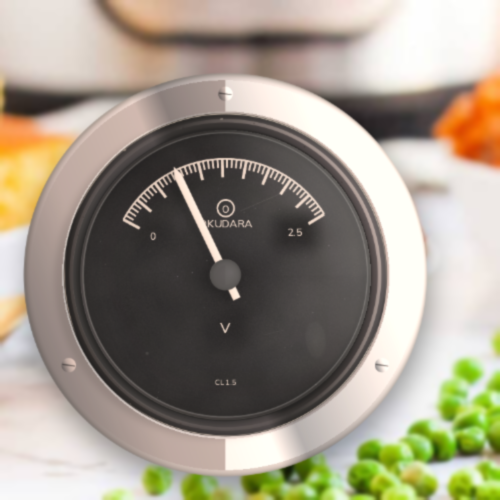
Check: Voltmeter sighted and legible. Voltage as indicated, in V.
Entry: 0.75 V
